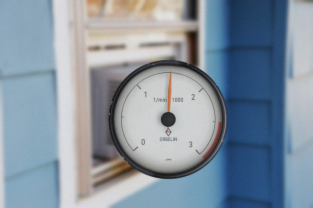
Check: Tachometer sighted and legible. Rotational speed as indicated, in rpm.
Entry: 1500 rpm
